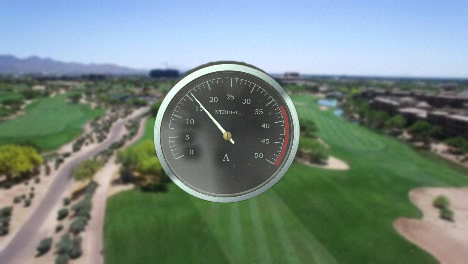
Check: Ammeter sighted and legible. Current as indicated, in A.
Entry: 16 A
